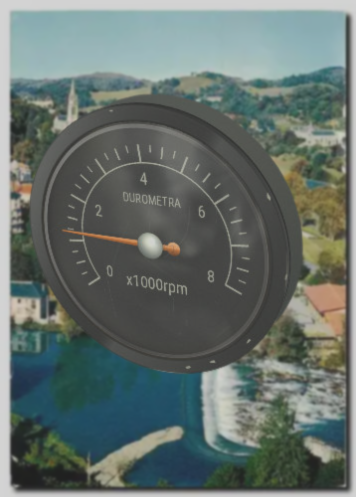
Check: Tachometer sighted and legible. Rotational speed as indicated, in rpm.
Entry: 1250 rpm
